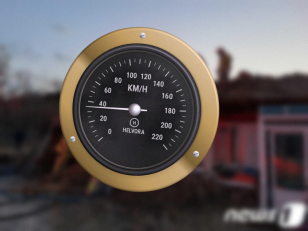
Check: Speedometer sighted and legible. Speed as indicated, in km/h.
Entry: 35 km/h
